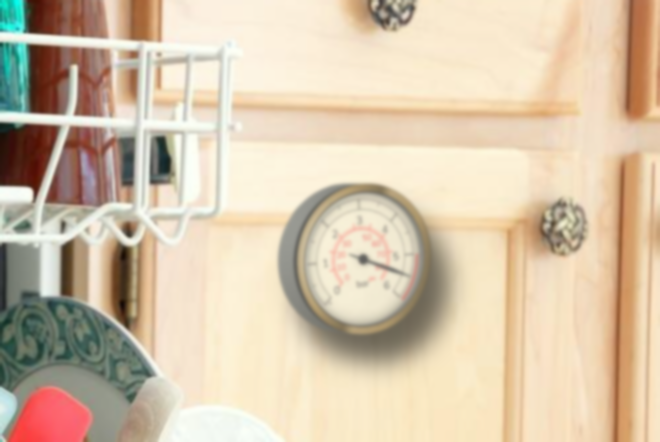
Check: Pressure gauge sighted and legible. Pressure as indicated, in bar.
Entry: 5.5 bar
